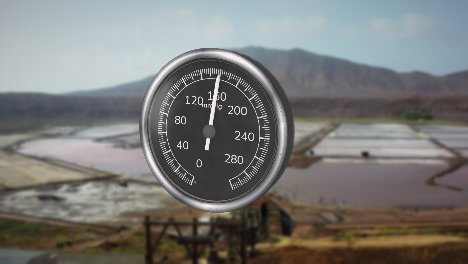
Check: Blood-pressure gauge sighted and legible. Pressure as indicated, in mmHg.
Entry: 160 mmHg
